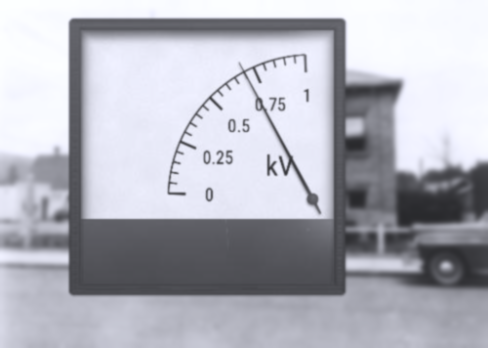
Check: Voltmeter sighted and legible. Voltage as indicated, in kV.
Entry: 0.7 kV
